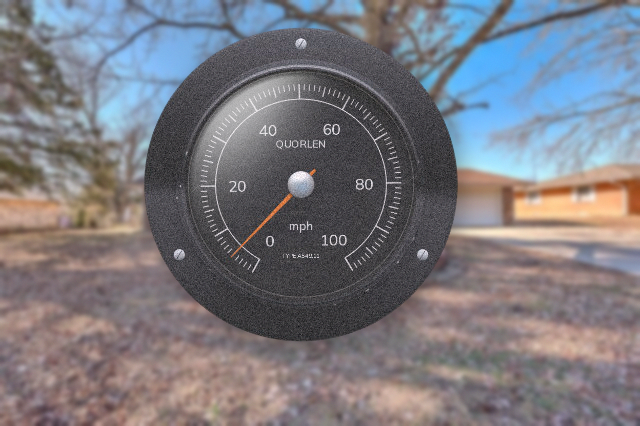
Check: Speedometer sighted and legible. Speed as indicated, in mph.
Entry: 5 mph
